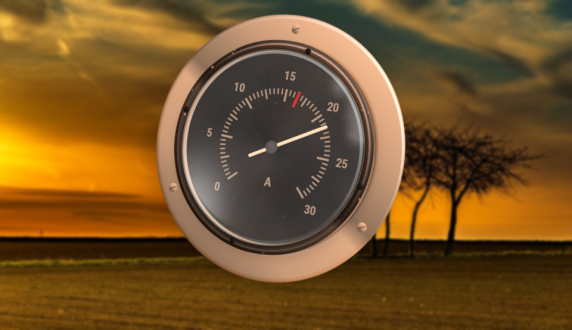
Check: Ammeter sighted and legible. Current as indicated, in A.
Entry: 21.5 A
